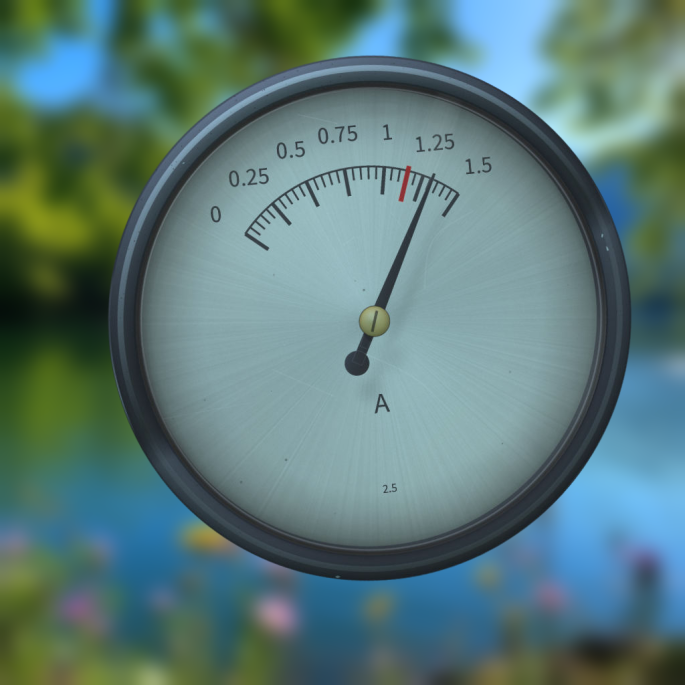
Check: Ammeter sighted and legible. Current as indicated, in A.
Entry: 1.3 A
